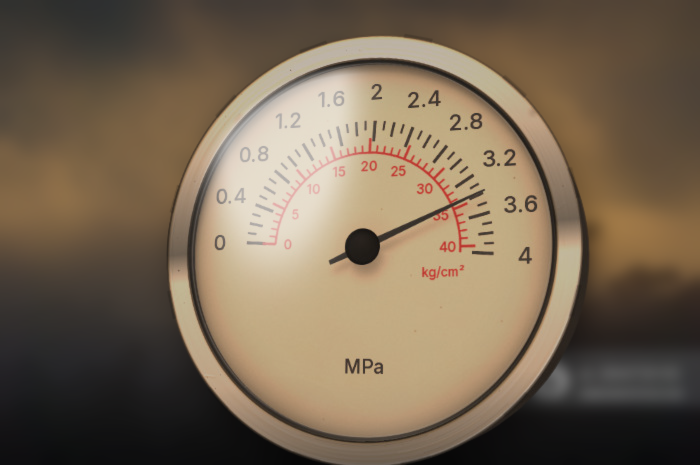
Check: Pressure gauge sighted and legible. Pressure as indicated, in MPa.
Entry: 3.4 MPa
